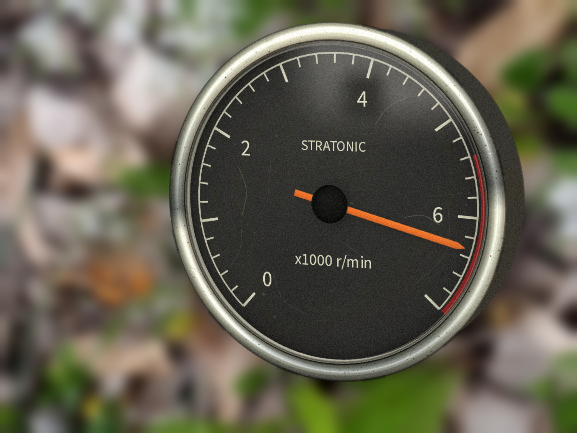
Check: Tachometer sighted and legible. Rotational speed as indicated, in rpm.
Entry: 6300 rpm
